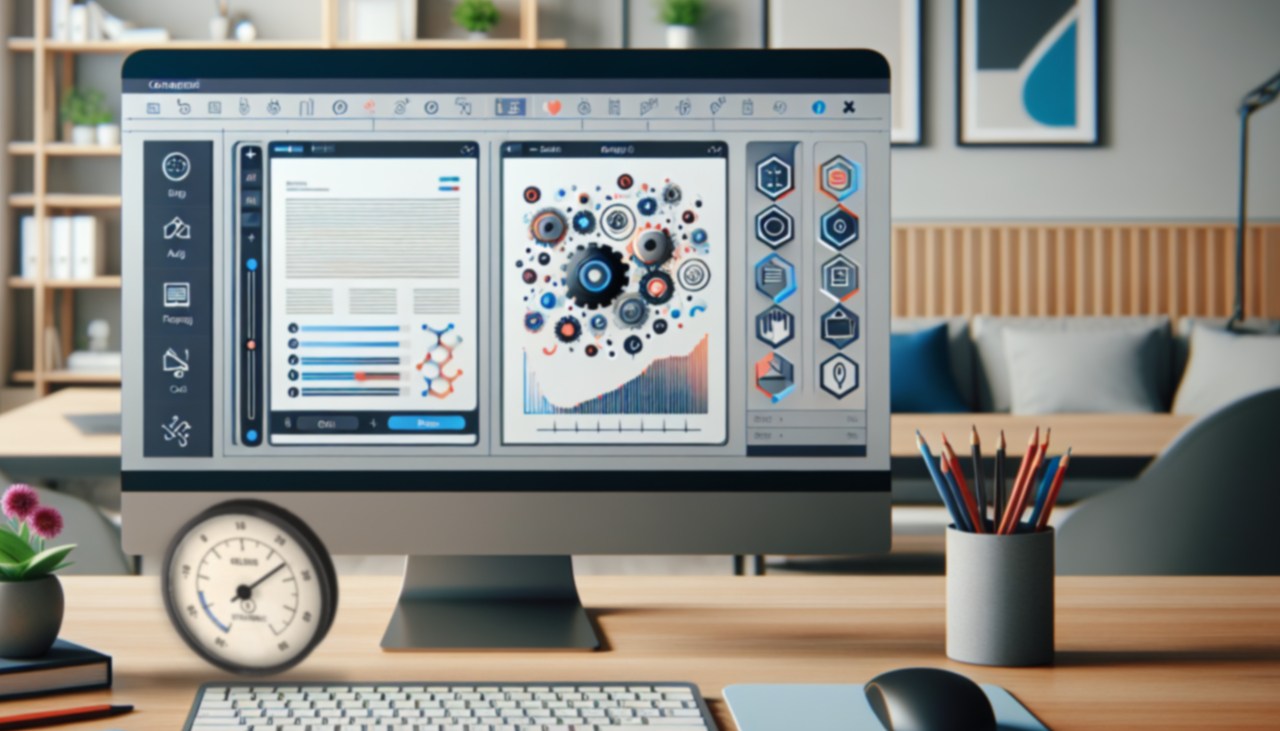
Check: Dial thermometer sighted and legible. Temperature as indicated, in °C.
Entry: 25 °C
